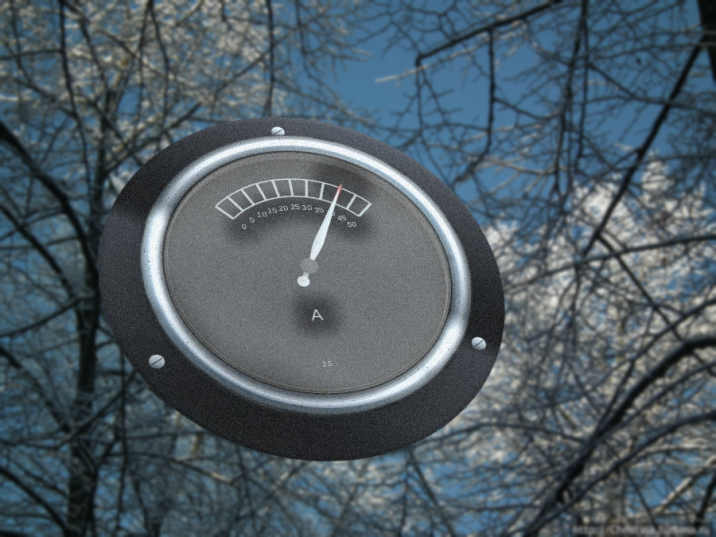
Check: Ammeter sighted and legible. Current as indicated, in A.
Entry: 40 A
